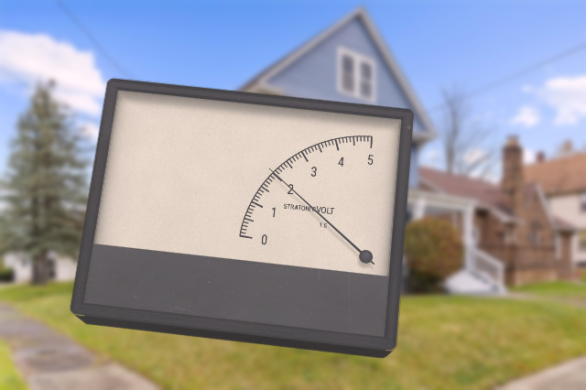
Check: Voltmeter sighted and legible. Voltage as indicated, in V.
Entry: 2 V
